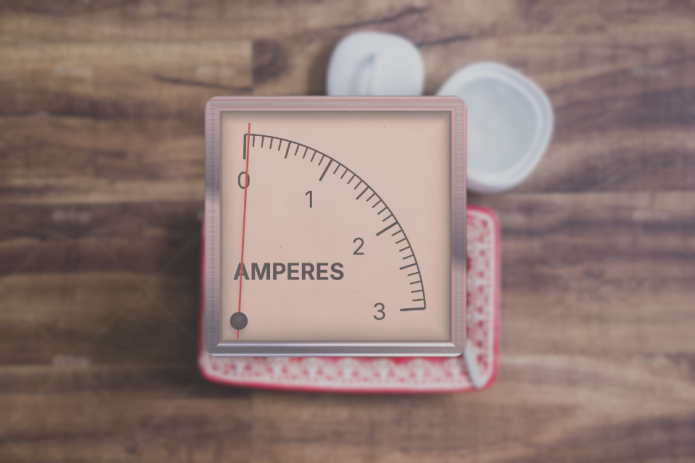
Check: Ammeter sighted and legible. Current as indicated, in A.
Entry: 0.05 A
